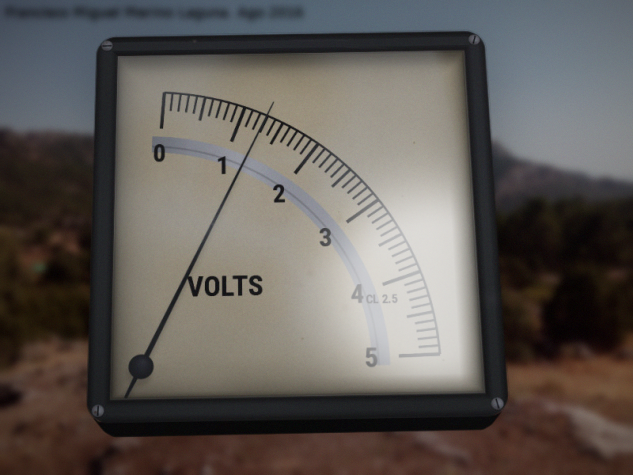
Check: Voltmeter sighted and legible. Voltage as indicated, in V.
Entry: 1.3 V
